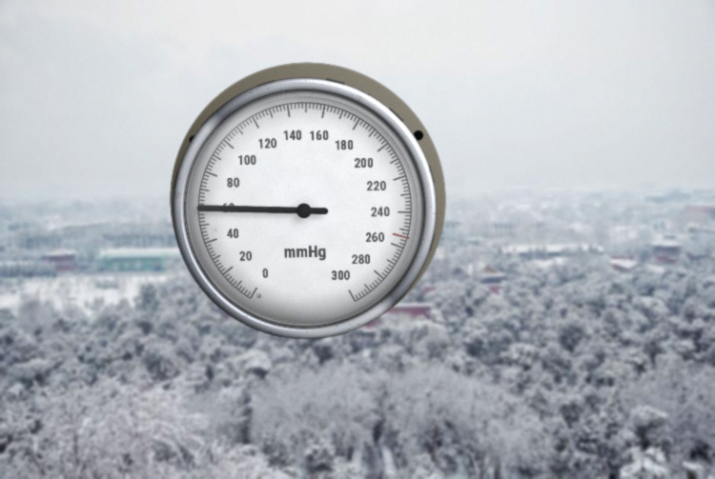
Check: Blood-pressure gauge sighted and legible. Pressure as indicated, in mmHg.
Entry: 60 mmHg
